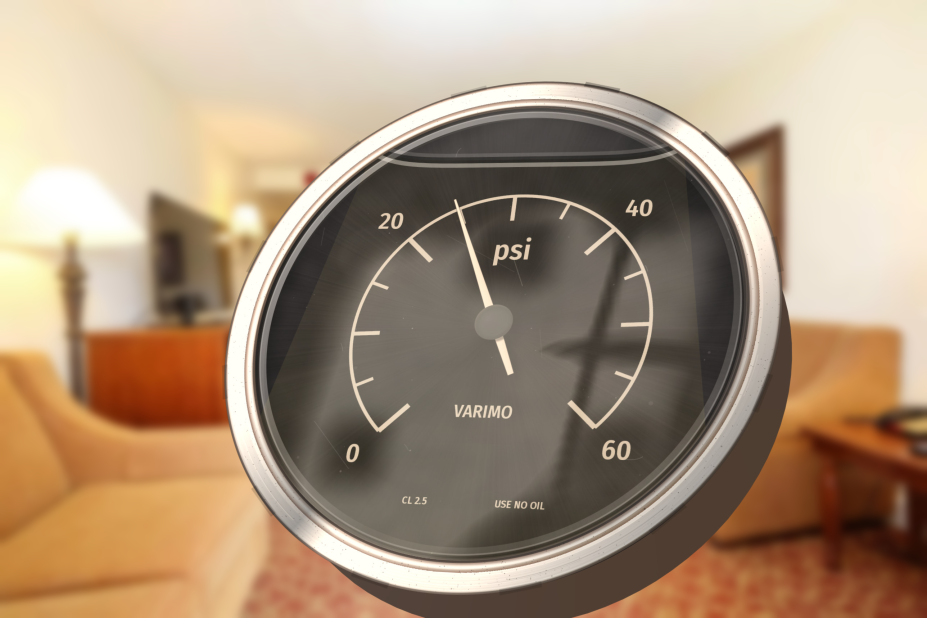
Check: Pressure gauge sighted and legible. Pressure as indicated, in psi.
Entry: 25 psi
